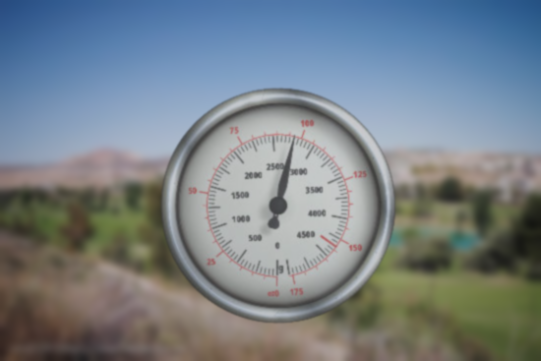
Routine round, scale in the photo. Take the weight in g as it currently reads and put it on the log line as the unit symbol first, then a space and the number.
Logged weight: g 2750
